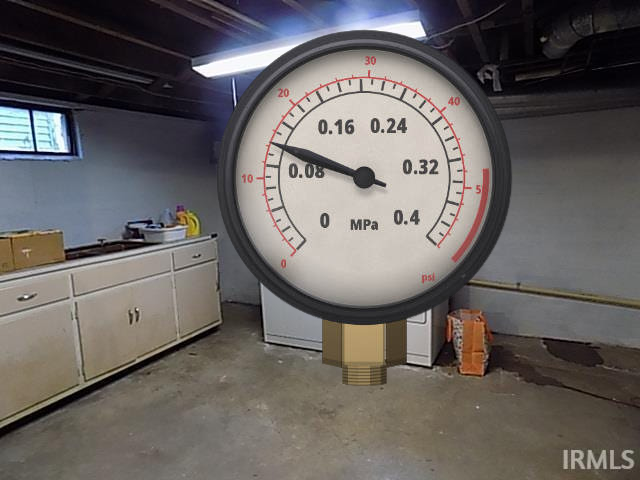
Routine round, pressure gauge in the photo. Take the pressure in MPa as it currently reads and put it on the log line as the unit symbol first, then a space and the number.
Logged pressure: MPa 0.1
